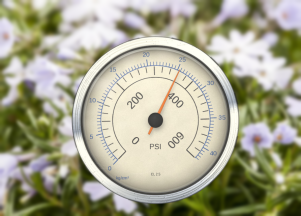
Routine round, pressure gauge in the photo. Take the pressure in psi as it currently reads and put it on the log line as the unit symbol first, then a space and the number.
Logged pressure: psi 360
